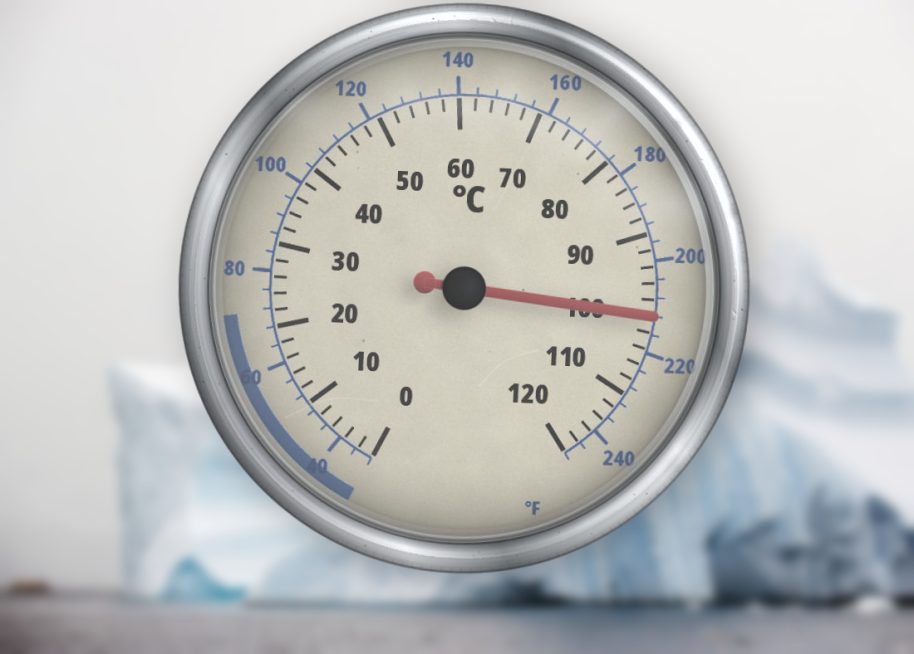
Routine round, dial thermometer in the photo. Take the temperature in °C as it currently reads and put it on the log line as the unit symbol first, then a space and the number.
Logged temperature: °C 100
